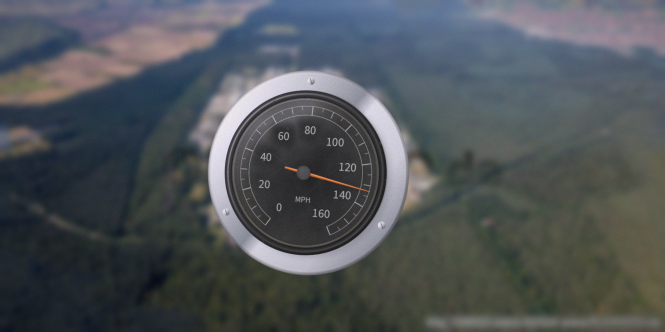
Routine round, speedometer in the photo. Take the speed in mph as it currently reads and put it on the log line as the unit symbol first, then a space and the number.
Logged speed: mph 132.5
